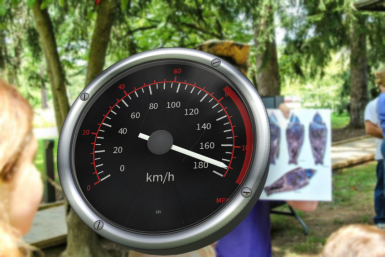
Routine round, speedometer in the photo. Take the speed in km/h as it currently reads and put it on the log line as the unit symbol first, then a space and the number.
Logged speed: km/h 175
